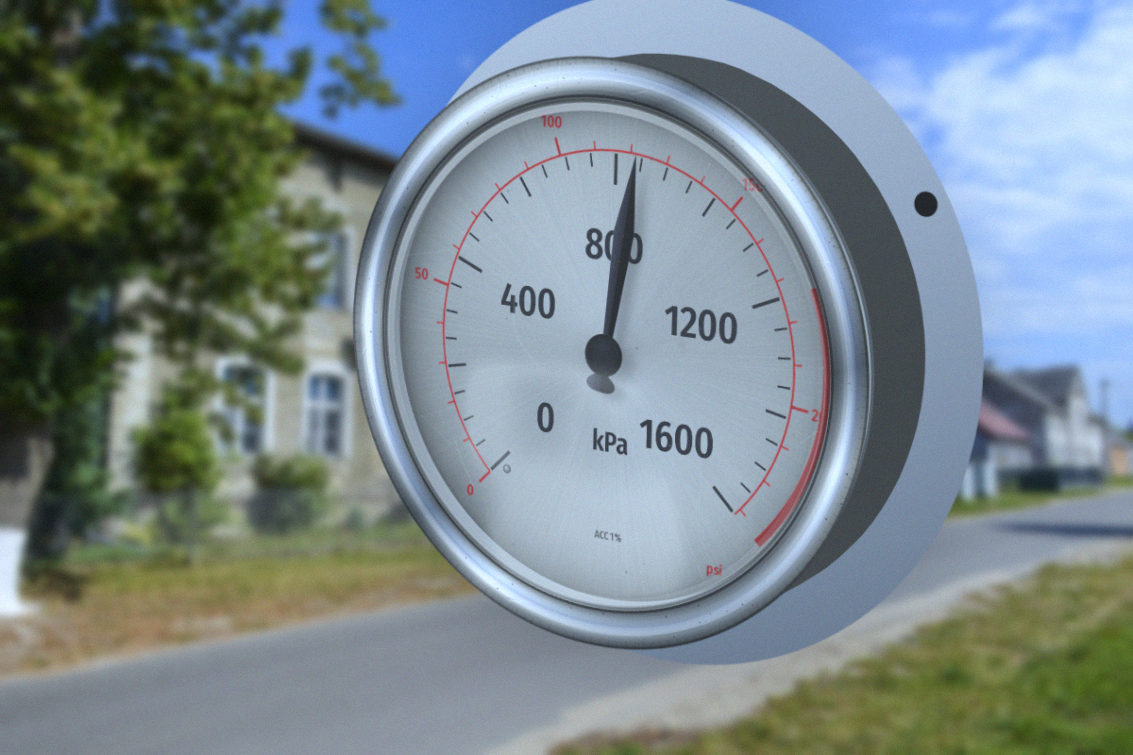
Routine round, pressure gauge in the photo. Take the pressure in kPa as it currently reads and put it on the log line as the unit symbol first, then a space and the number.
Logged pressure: kPa 850
